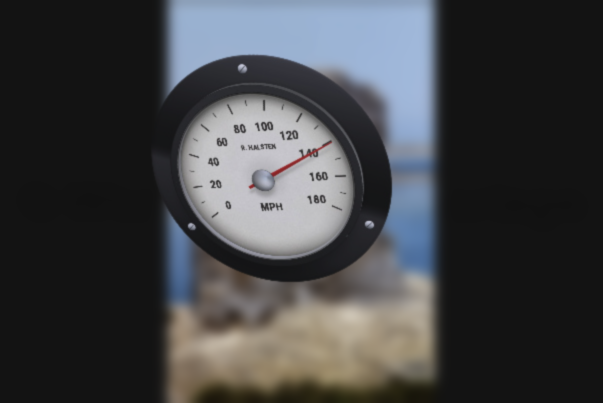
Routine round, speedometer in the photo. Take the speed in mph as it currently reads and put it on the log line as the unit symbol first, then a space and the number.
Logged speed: mph 140
